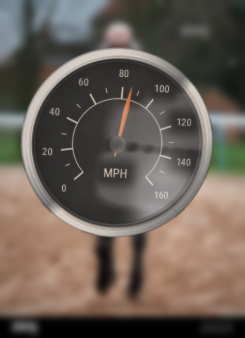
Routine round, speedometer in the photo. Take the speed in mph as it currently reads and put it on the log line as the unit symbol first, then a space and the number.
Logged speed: mph 85
